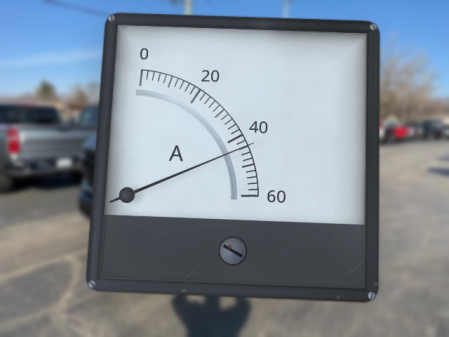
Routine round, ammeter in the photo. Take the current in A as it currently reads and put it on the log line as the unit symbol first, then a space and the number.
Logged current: A 44
